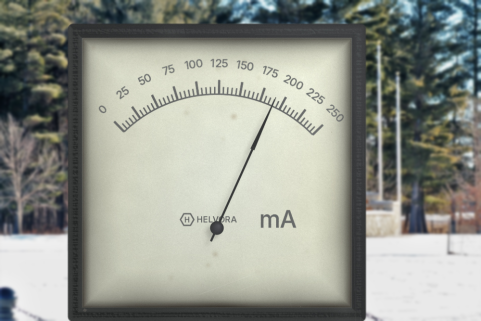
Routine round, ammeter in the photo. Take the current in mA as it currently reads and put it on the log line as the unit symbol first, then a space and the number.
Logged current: mA 190
